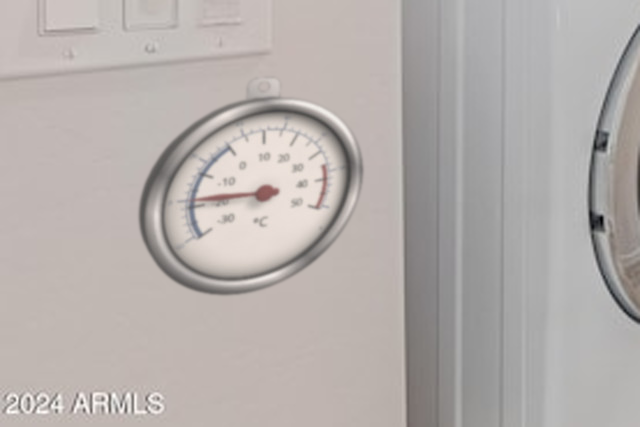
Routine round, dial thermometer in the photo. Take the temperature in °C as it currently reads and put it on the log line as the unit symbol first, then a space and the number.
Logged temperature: °C -17.5
